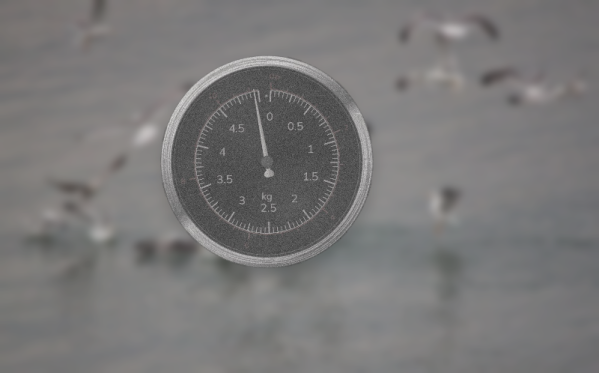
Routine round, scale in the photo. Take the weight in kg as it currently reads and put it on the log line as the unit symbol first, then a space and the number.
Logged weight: kg 4.95
